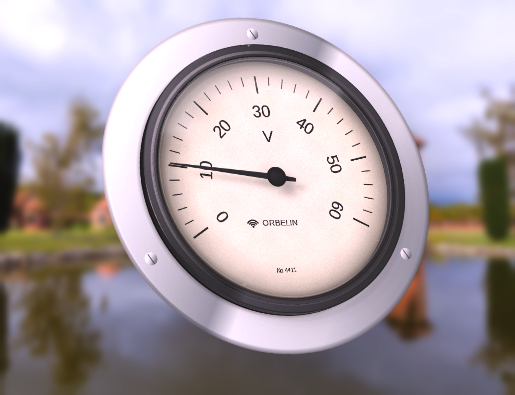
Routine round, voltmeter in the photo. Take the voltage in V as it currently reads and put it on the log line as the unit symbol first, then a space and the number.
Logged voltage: V 10
